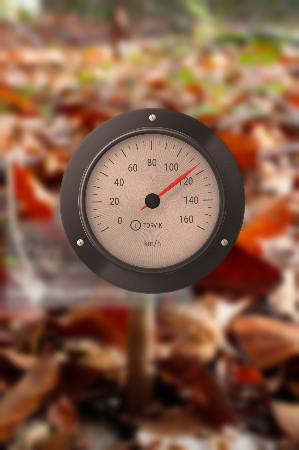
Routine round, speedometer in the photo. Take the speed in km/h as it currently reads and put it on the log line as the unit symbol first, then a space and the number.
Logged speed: km/h 115
